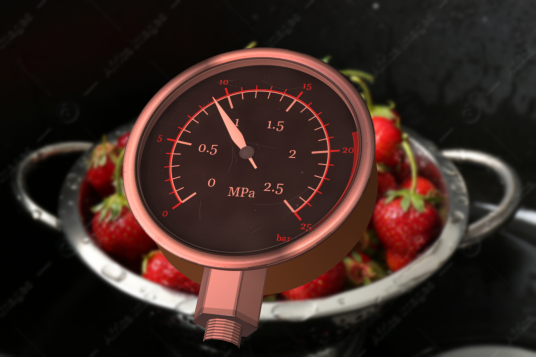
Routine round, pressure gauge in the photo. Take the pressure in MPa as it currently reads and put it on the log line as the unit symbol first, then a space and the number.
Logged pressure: MPa 0.9
